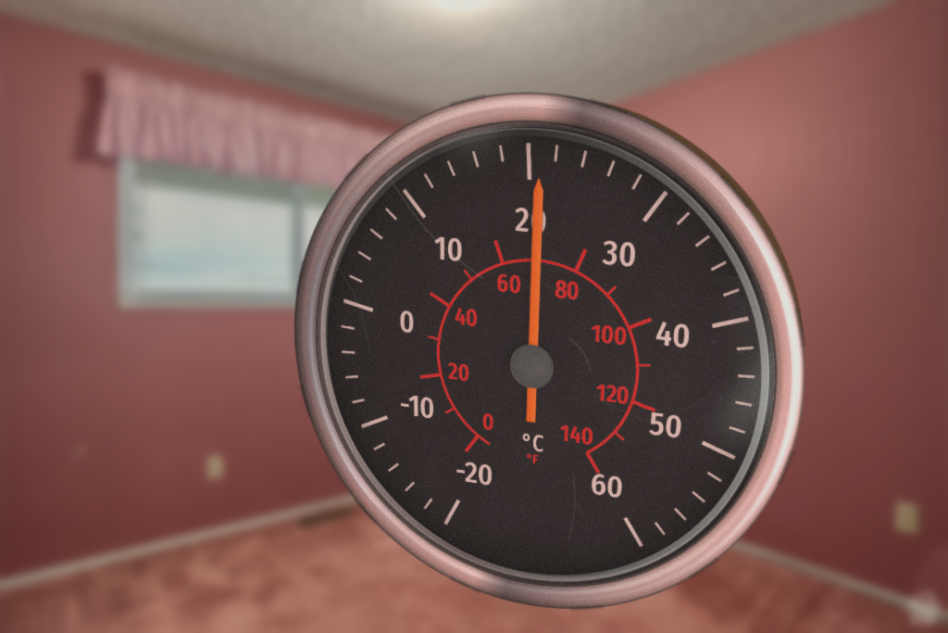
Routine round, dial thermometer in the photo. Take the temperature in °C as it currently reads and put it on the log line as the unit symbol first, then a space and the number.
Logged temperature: °C 21
